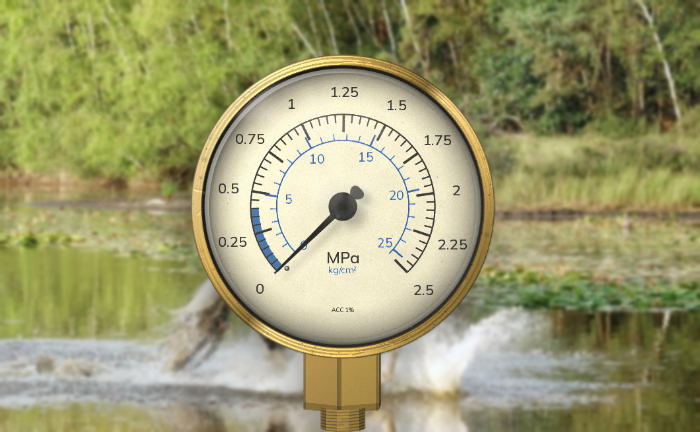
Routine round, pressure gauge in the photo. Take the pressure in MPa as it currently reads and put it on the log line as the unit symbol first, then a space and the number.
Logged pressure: MPa 0
